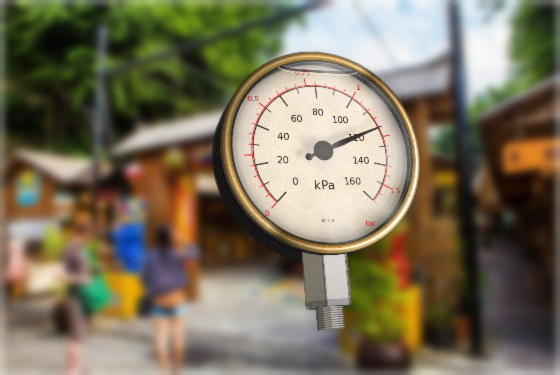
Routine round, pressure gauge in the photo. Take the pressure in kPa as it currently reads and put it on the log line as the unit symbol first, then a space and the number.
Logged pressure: kPa 120
